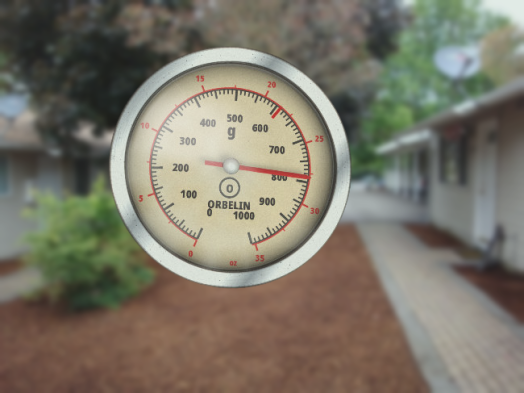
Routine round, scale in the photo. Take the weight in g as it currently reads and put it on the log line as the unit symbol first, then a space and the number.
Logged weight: g 790
